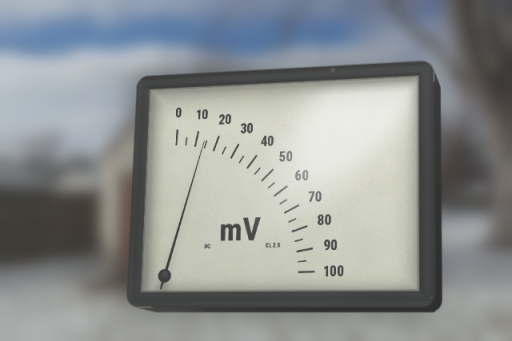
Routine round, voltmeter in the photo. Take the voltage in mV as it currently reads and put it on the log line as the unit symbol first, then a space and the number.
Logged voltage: mV 15
